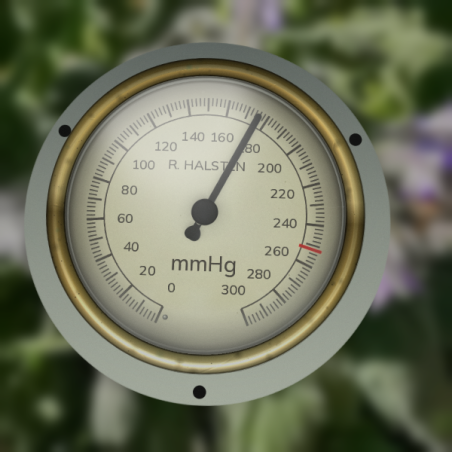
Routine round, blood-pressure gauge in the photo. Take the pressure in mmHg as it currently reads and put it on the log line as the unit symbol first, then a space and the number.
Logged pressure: mmHg 176
